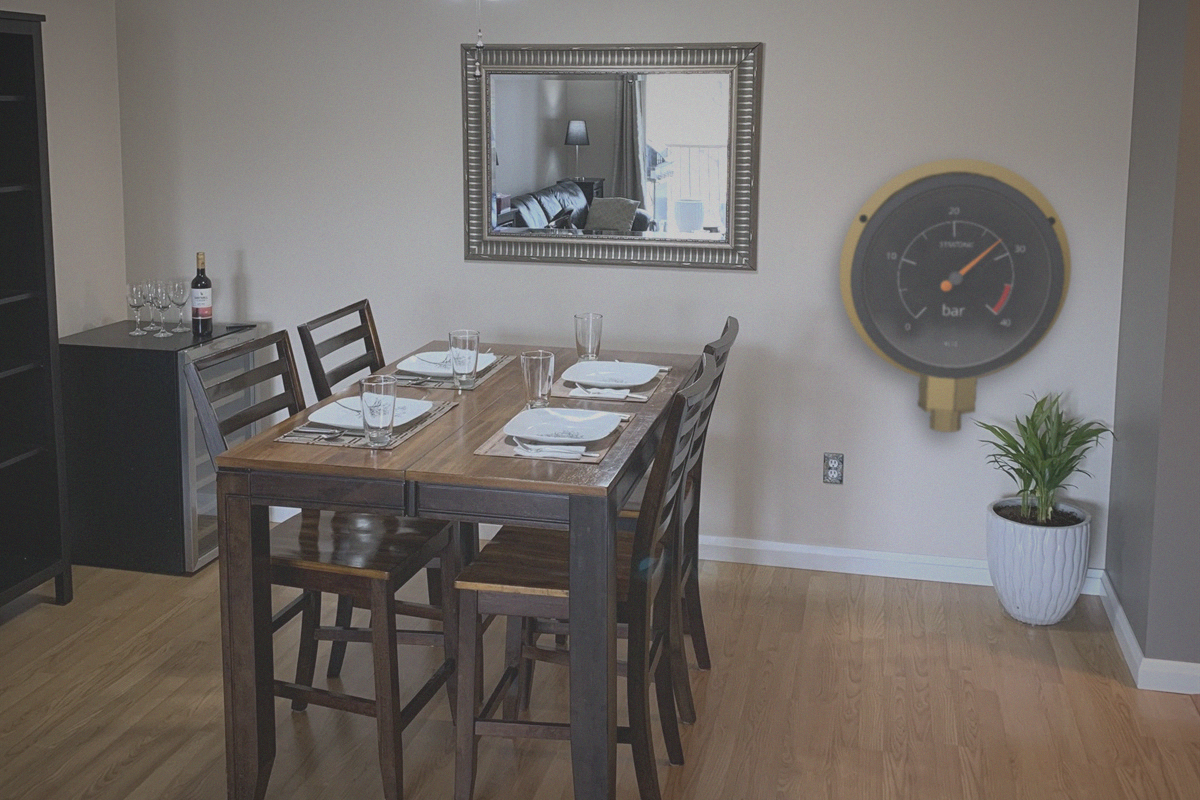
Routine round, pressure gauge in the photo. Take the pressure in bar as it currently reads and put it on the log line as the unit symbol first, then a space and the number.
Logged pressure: bar 27.5
